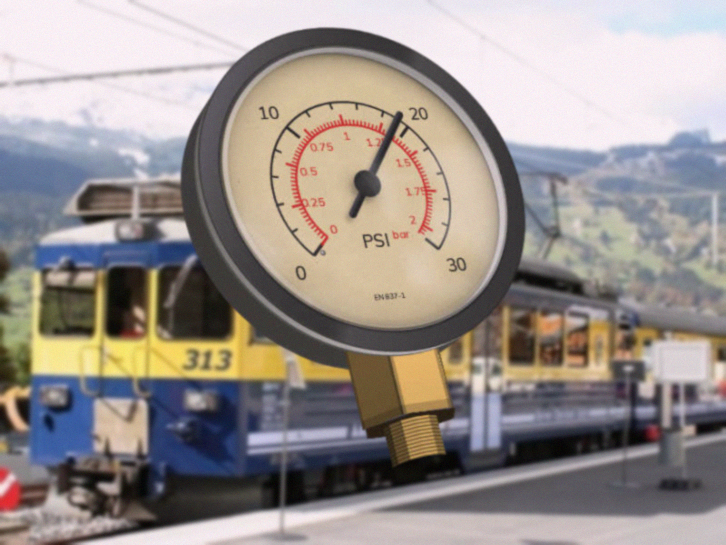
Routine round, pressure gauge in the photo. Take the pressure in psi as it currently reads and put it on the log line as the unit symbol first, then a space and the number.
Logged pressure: psi 19
